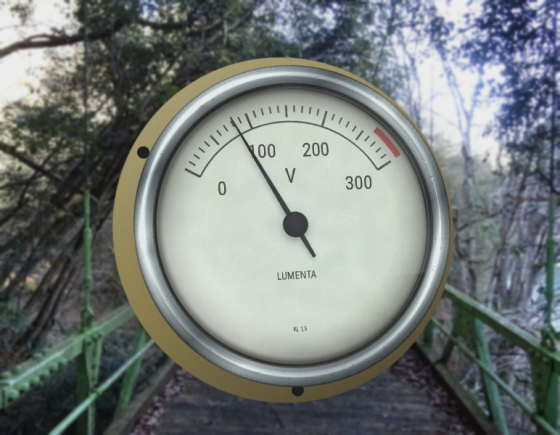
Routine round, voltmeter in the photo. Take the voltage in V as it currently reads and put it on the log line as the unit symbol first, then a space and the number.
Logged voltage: V 80
